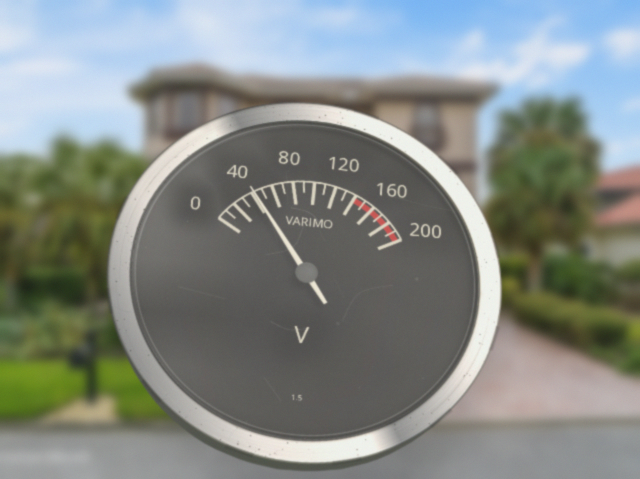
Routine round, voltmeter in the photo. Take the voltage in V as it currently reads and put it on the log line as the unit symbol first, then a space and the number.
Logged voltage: V 40
